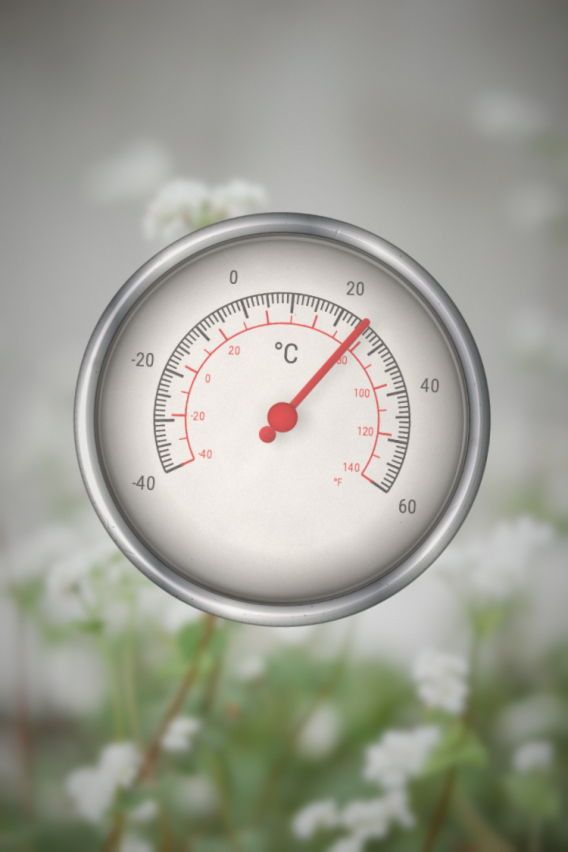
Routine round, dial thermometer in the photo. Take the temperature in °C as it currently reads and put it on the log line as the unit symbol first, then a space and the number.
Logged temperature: °C 25
